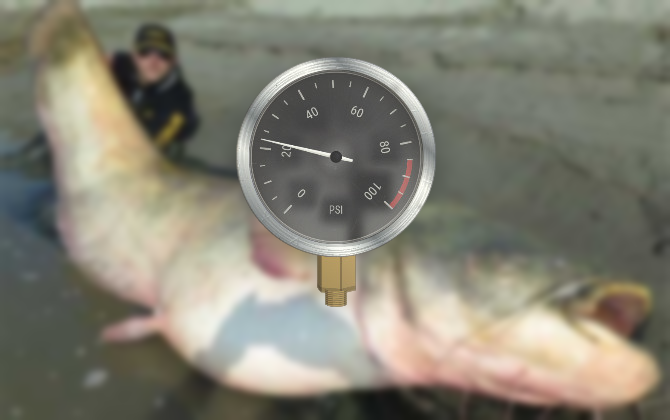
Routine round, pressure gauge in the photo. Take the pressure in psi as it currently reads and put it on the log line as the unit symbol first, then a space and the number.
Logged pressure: psi 22.5
